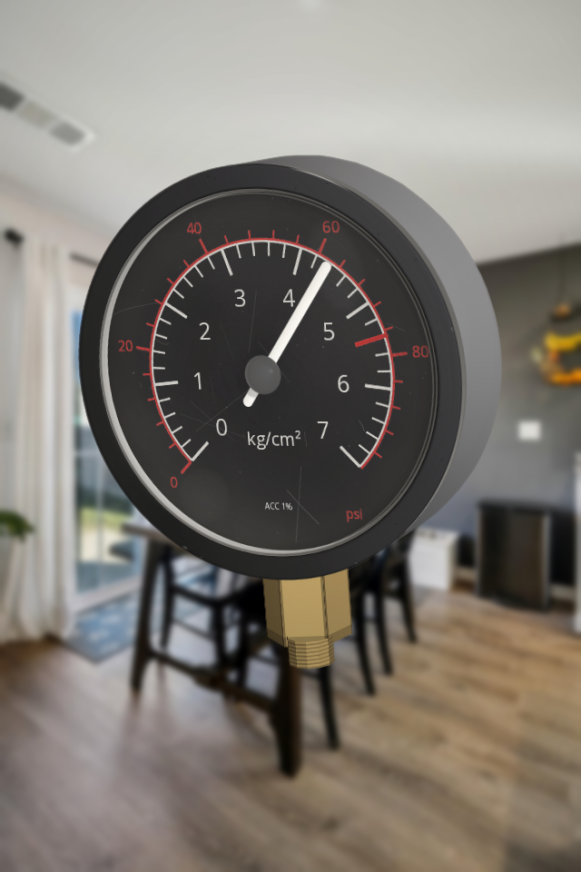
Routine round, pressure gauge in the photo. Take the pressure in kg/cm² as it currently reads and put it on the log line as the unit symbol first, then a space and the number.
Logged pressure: kg/cm² 4.4
